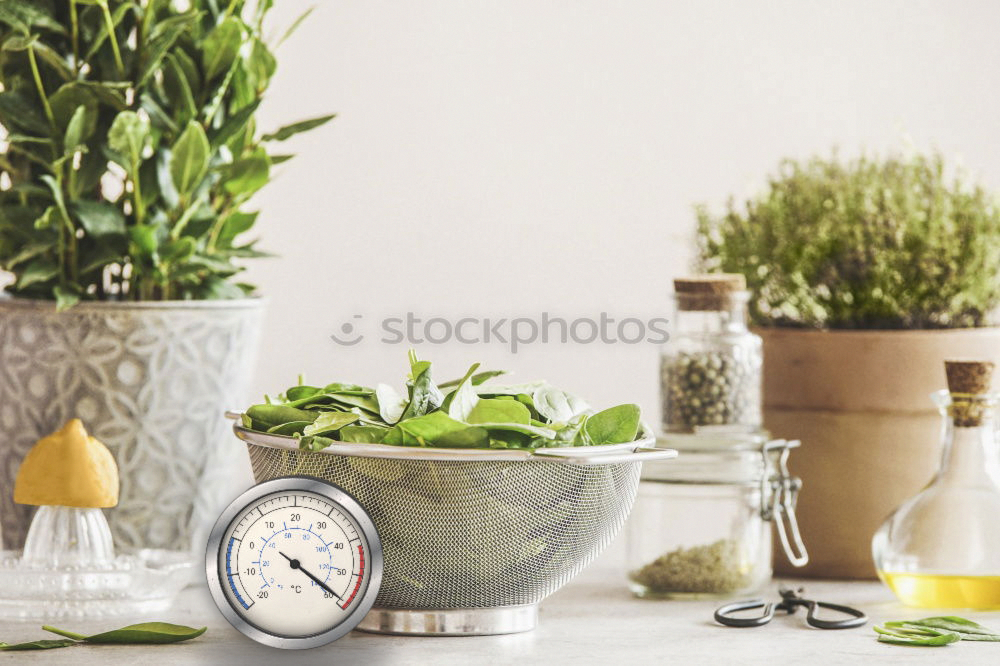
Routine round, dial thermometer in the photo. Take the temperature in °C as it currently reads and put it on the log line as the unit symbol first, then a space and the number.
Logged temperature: °C 58
